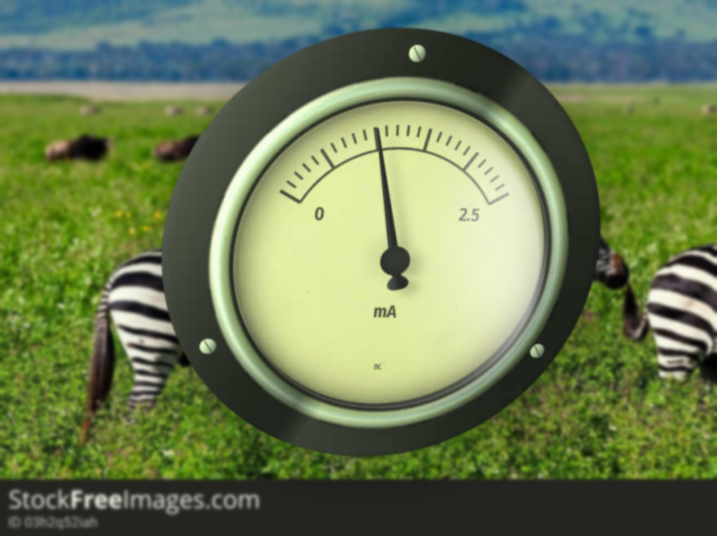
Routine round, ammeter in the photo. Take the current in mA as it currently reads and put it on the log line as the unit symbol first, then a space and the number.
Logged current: mA 1
